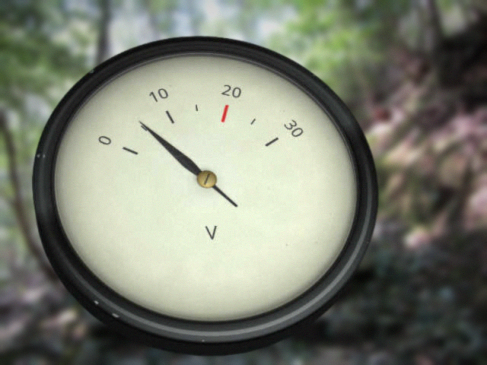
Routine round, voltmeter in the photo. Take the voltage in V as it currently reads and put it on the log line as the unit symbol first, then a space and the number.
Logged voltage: V 5
